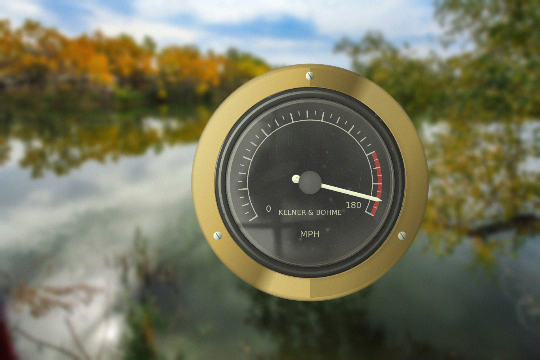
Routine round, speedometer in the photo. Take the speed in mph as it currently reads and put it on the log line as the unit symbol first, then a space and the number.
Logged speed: mph 170
